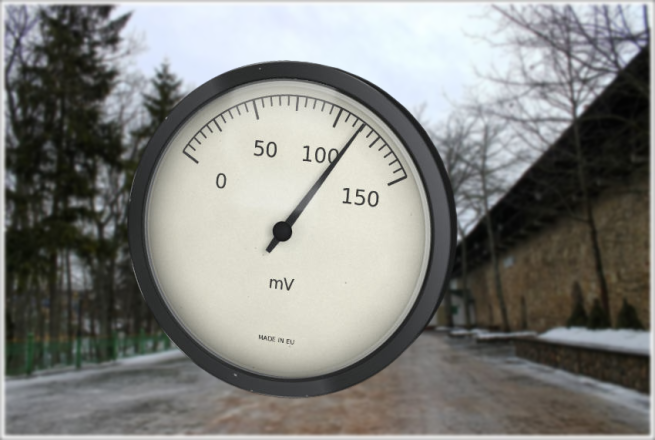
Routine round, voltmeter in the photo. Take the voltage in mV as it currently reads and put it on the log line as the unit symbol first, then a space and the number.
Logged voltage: mV 115
